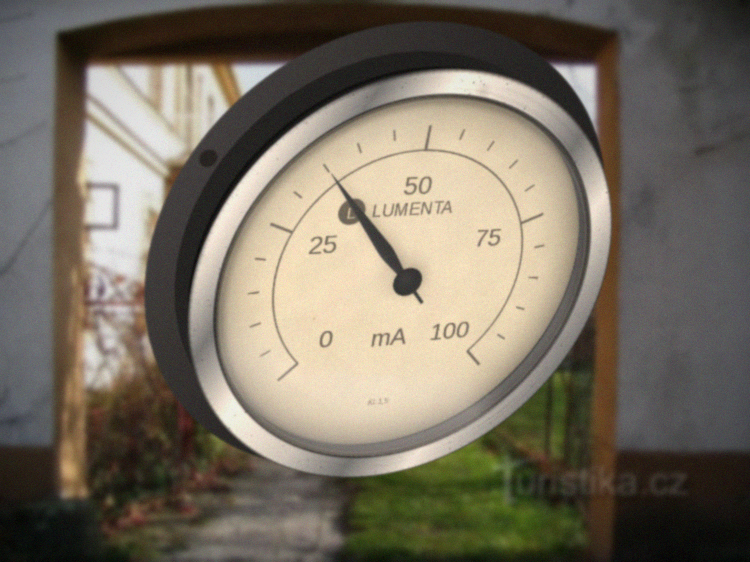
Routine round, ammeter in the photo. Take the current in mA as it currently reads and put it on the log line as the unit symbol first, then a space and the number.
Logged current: mA 35
